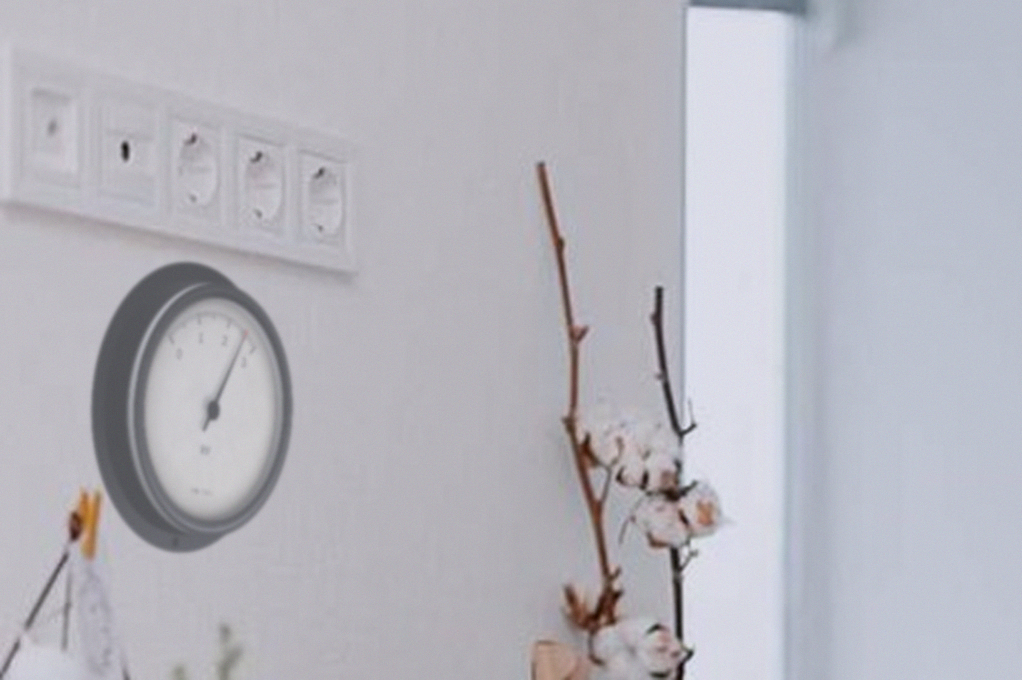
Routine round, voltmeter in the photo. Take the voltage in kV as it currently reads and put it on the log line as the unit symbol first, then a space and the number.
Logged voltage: kV 2.5
